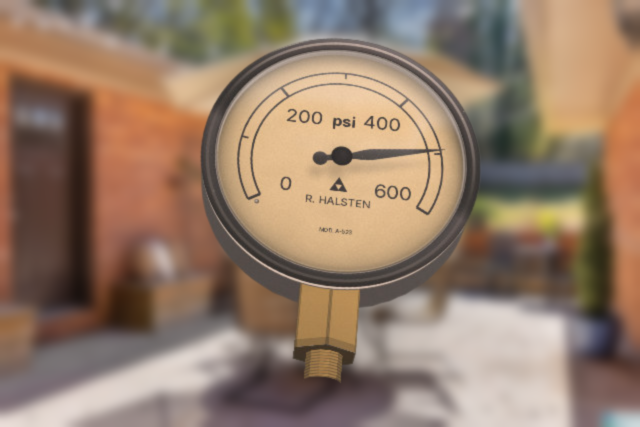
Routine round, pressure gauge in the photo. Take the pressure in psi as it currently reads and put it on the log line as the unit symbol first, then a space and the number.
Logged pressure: psi 500
